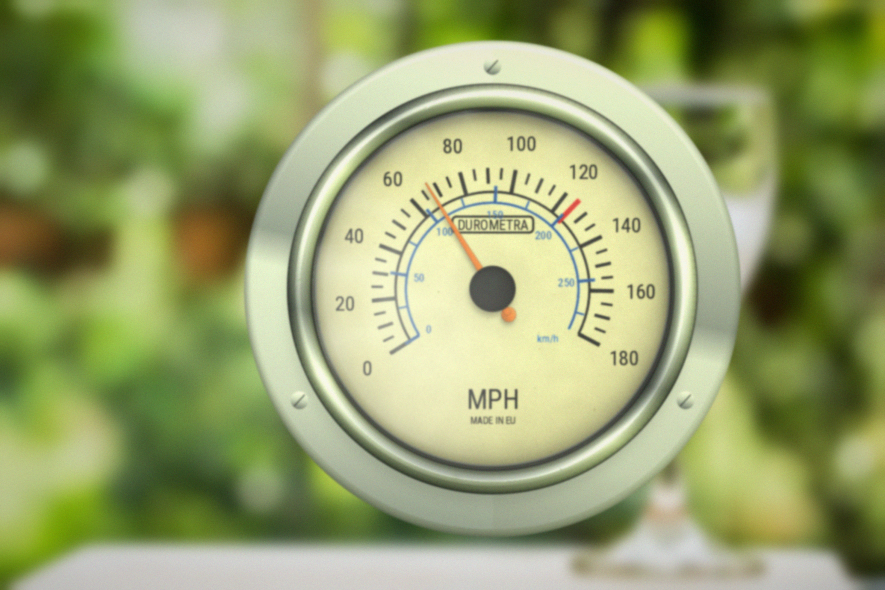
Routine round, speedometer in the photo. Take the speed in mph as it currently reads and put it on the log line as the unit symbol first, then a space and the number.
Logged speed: mph 67.5
